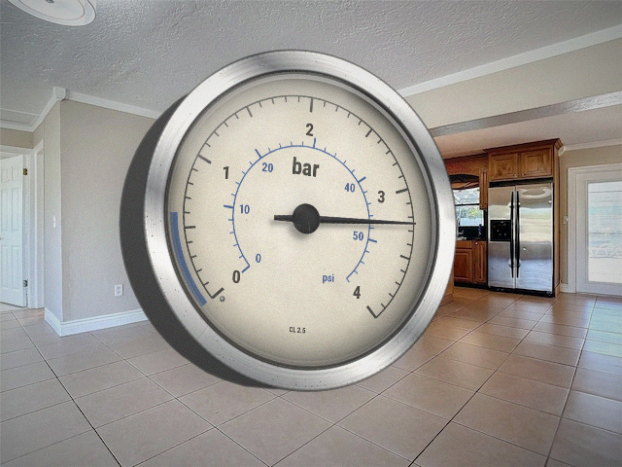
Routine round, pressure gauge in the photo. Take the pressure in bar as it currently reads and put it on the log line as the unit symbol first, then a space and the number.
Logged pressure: bar 3.25
